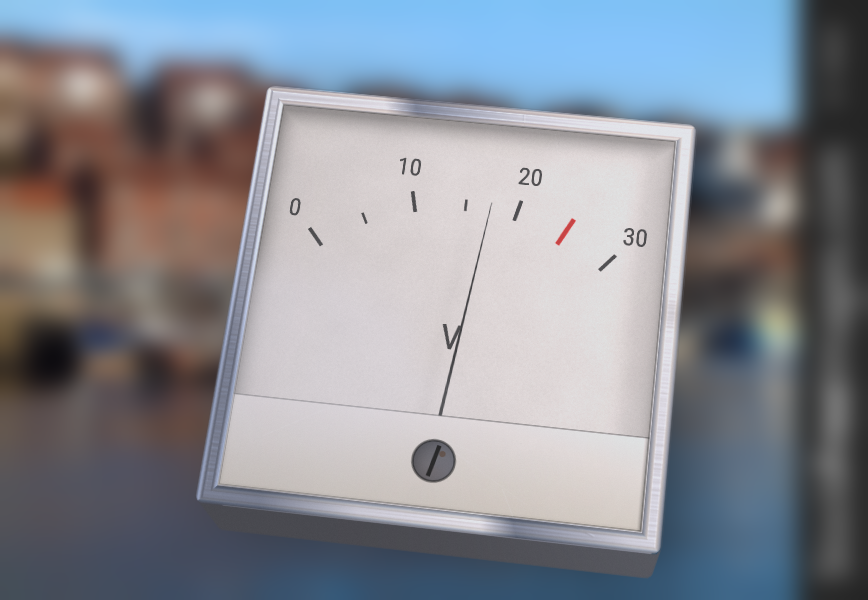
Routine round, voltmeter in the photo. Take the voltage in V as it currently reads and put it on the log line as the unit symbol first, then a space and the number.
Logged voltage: V 17.5
